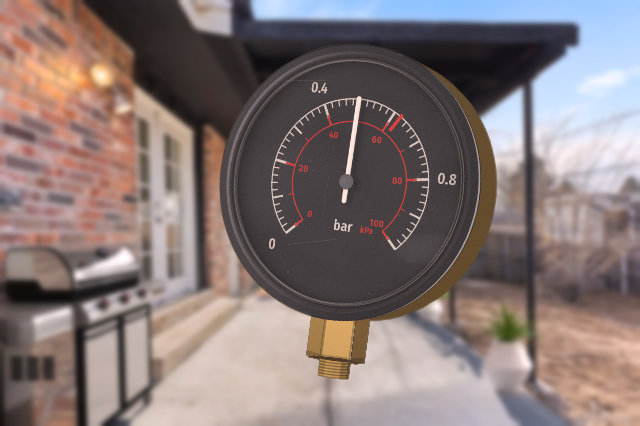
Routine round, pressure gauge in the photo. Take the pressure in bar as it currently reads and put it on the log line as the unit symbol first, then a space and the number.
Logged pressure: bar 0.5
